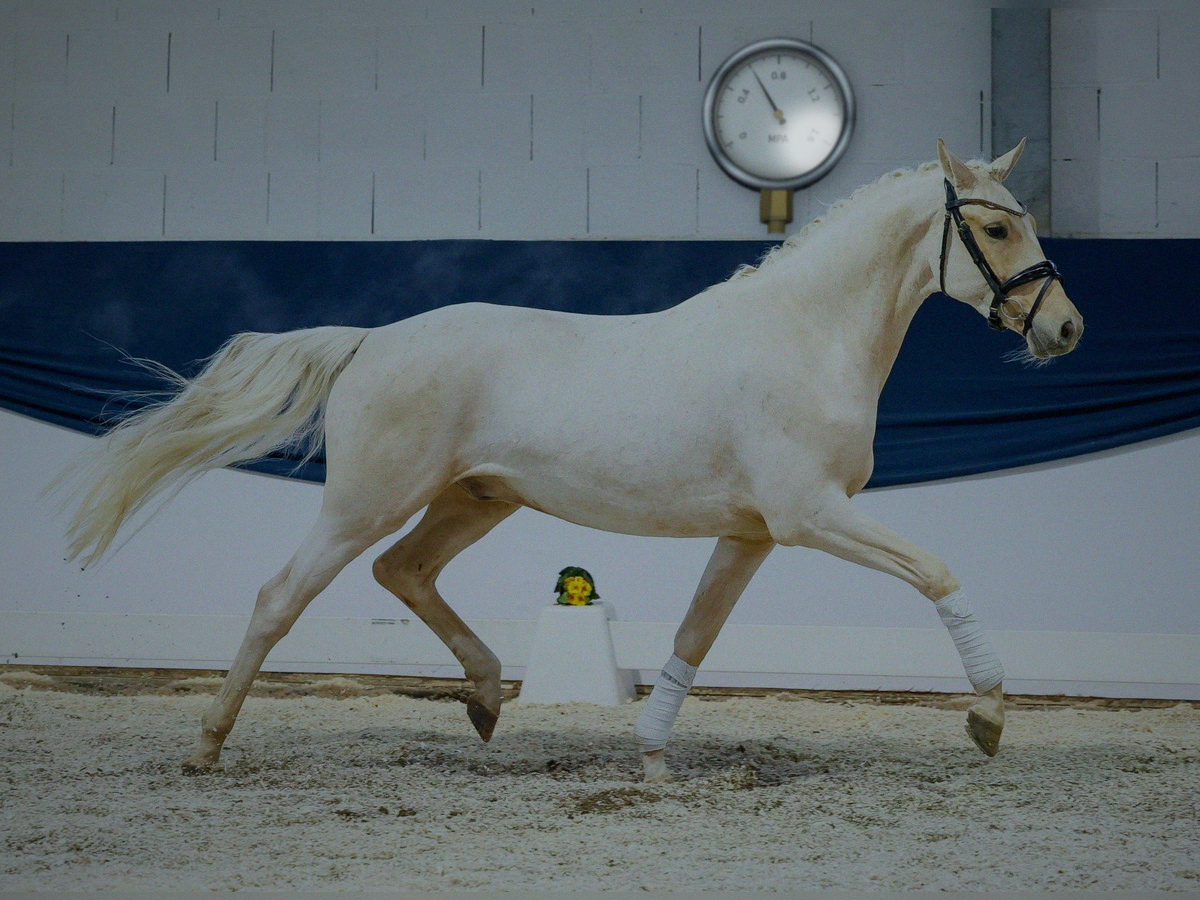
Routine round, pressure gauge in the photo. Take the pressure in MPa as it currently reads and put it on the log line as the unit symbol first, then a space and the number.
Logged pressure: MPa 0.6
